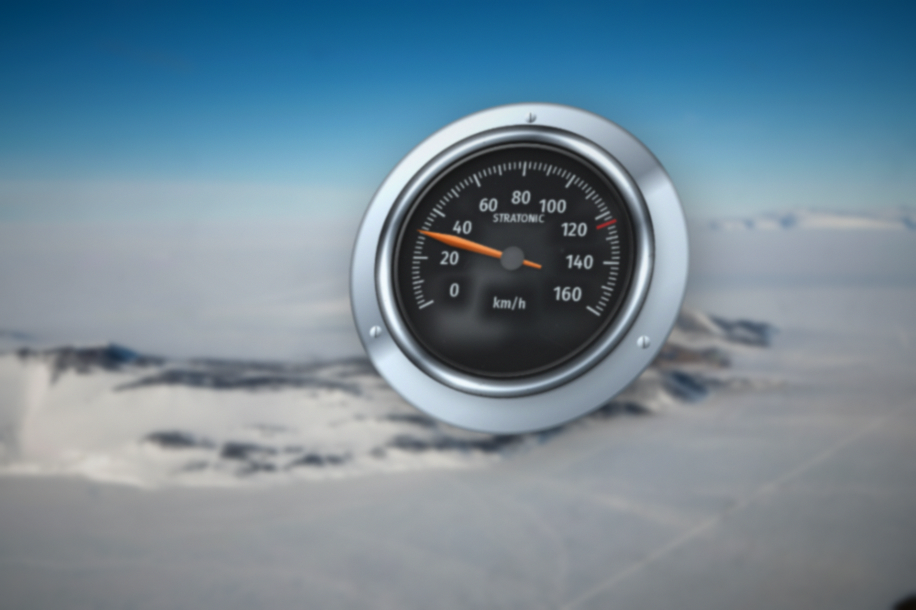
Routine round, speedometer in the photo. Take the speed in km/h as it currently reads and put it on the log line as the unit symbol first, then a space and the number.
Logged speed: km/h 30
